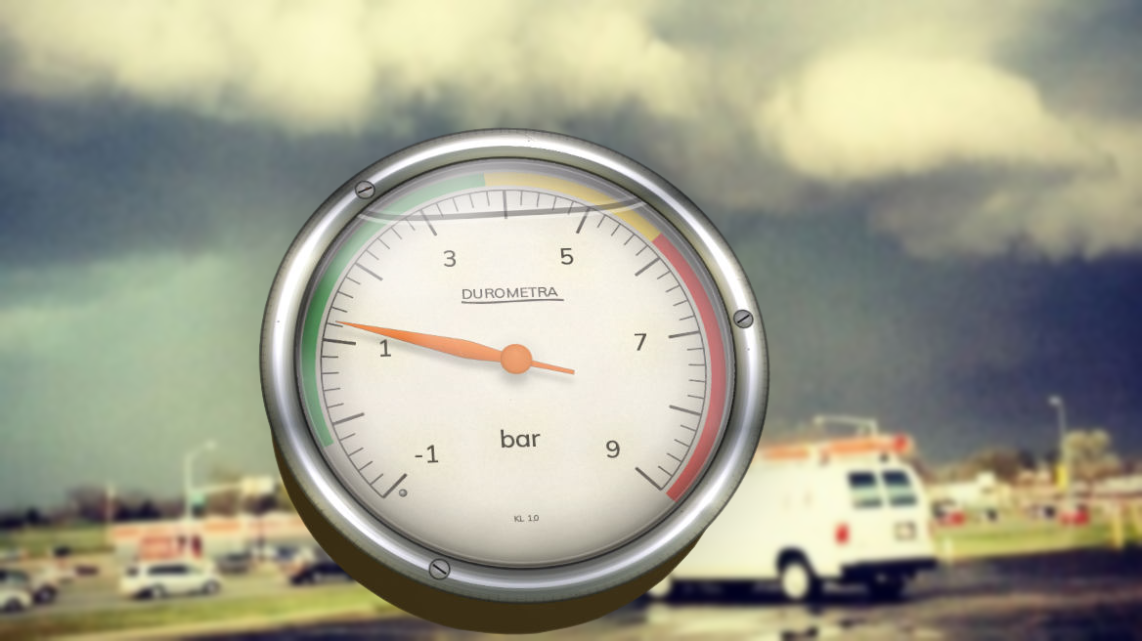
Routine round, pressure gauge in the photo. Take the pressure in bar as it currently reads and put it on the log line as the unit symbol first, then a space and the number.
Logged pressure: bar 1.2
